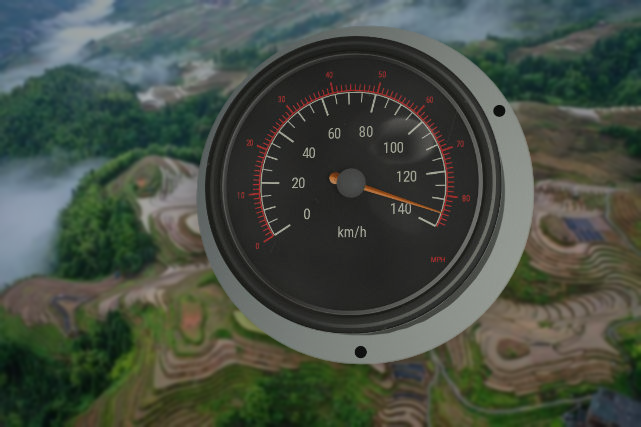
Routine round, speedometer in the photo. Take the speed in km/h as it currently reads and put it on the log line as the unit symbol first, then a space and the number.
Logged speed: km/h 135
